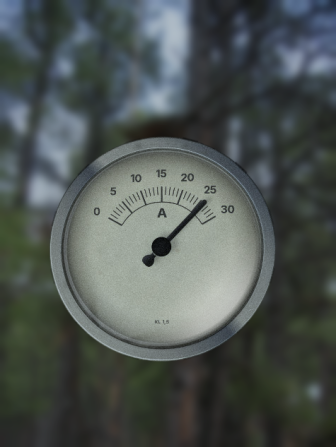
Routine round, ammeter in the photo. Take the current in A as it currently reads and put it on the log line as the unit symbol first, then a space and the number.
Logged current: A 26
